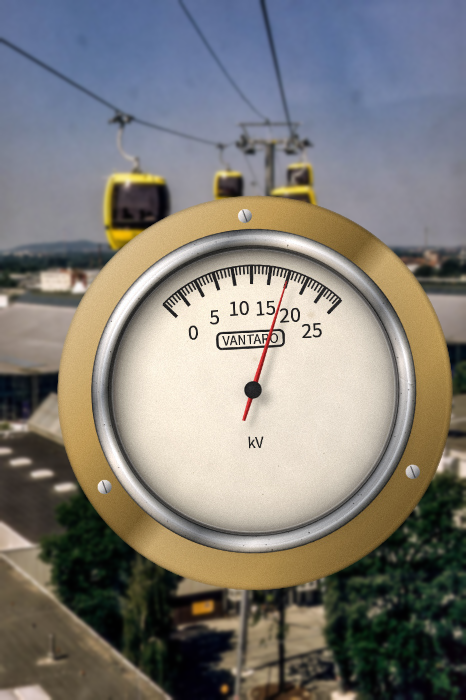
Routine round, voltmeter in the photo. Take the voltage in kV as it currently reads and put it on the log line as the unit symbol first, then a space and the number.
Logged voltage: kV 17.5
